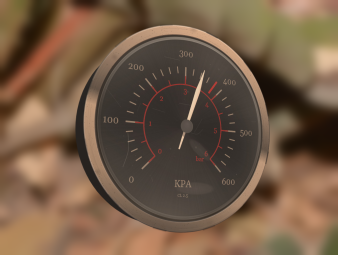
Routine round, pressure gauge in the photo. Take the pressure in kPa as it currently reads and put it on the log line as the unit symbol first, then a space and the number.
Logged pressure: kPa 340
